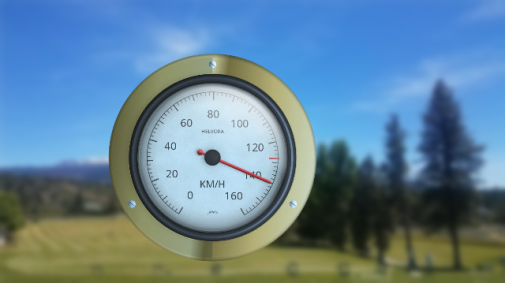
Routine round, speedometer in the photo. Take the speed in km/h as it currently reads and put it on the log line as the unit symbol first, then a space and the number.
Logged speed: km/h 140
